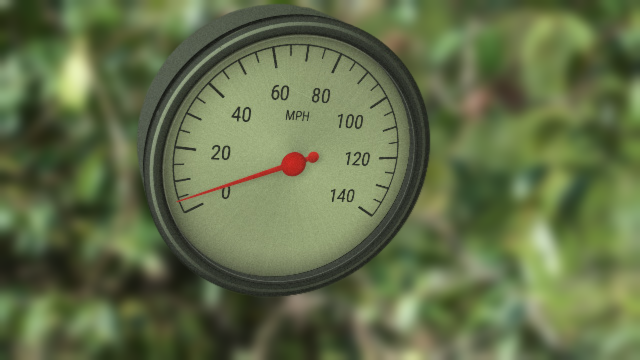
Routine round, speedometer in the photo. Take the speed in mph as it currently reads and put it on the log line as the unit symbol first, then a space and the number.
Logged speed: mph 5
